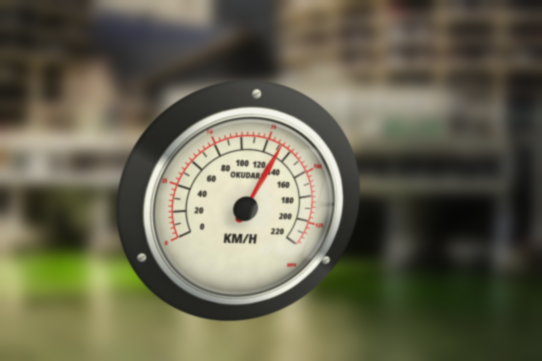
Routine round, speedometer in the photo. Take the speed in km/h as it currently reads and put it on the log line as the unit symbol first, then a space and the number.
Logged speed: km/h 130
